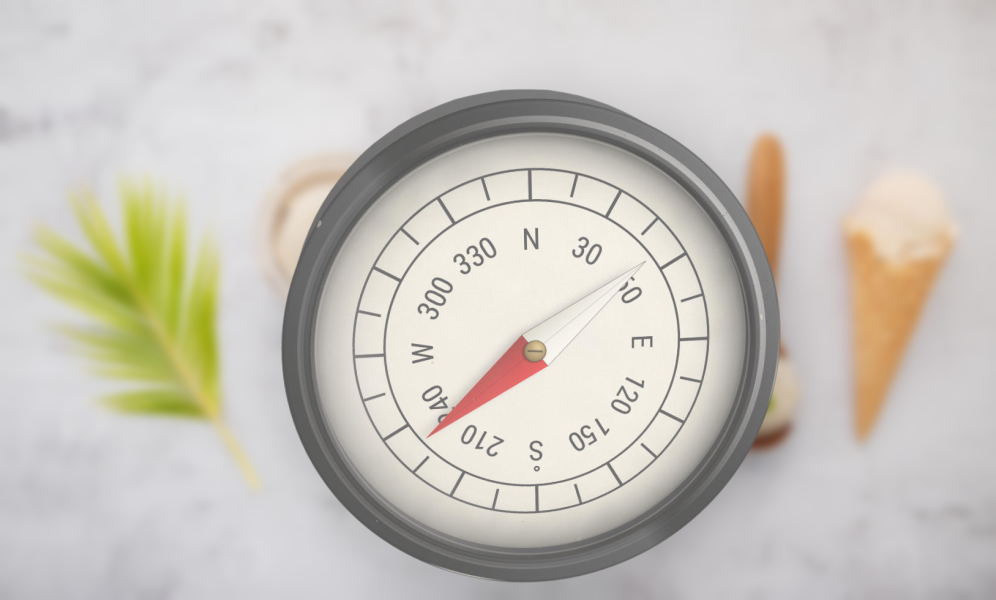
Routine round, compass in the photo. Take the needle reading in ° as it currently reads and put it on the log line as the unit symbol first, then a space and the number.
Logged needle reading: ° 232.5
